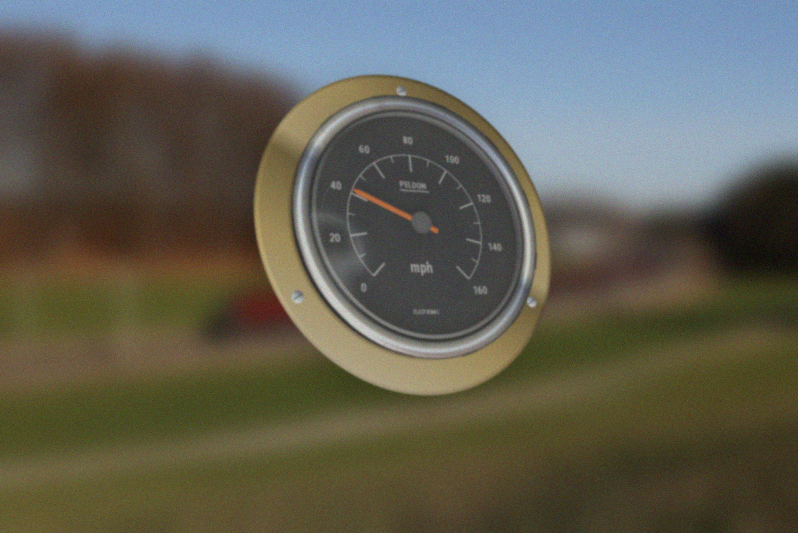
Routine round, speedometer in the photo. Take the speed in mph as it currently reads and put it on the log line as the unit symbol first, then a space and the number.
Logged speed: mph 40
